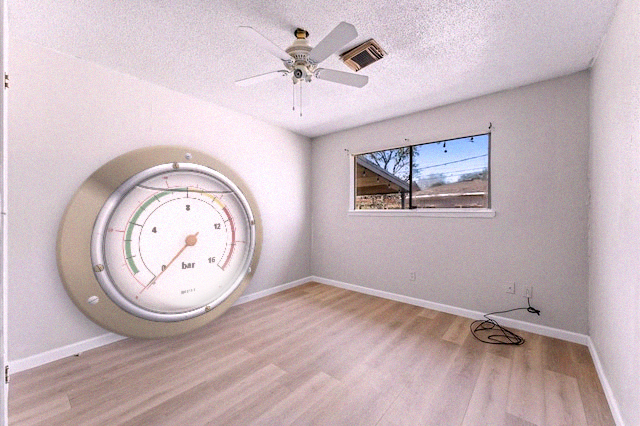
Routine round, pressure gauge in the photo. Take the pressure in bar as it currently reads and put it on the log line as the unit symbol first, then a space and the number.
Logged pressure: bar 0
